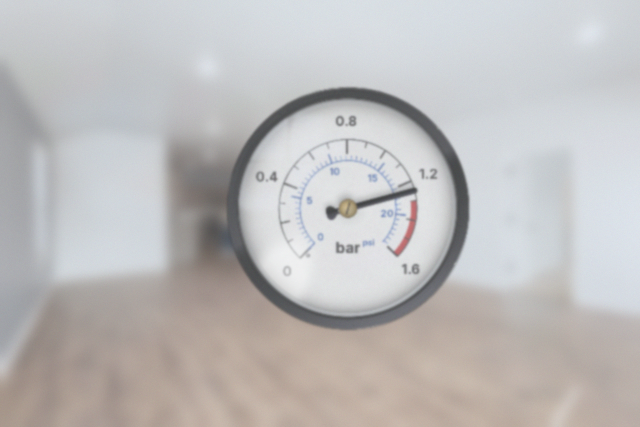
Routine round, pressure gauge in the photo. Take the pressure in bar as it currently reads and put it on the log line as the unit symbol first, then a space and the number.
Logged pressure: bar 1.25
